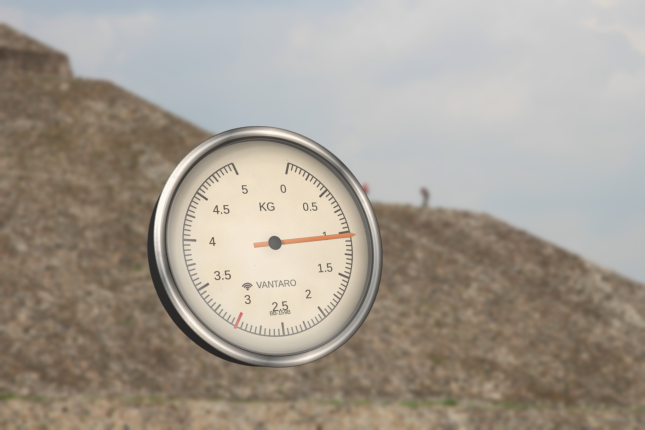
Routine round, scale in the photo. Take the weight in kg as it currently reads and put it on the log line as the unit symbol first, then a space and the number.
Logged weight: kg 1.05
